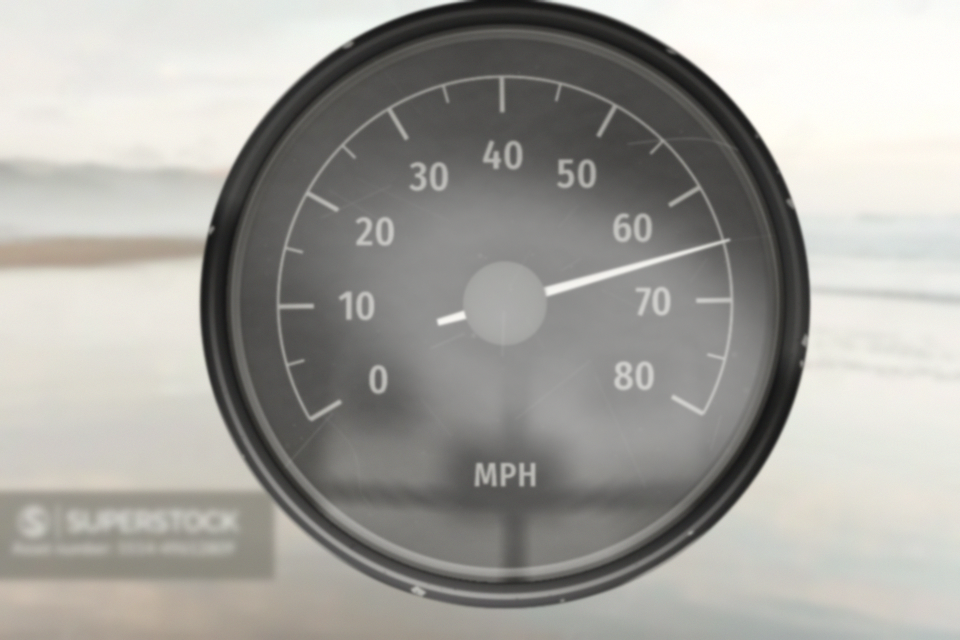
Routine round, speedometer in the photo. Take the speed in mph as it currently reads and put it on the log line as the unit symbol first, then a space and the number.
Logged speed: mph 65
